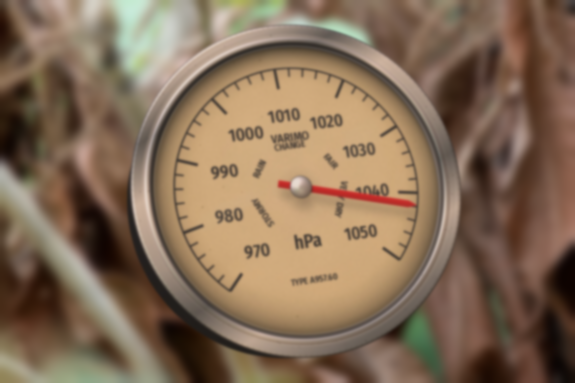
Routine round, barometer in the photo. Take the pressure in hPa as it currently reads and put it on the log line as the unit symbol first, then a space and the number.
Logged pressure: hPa 1042
